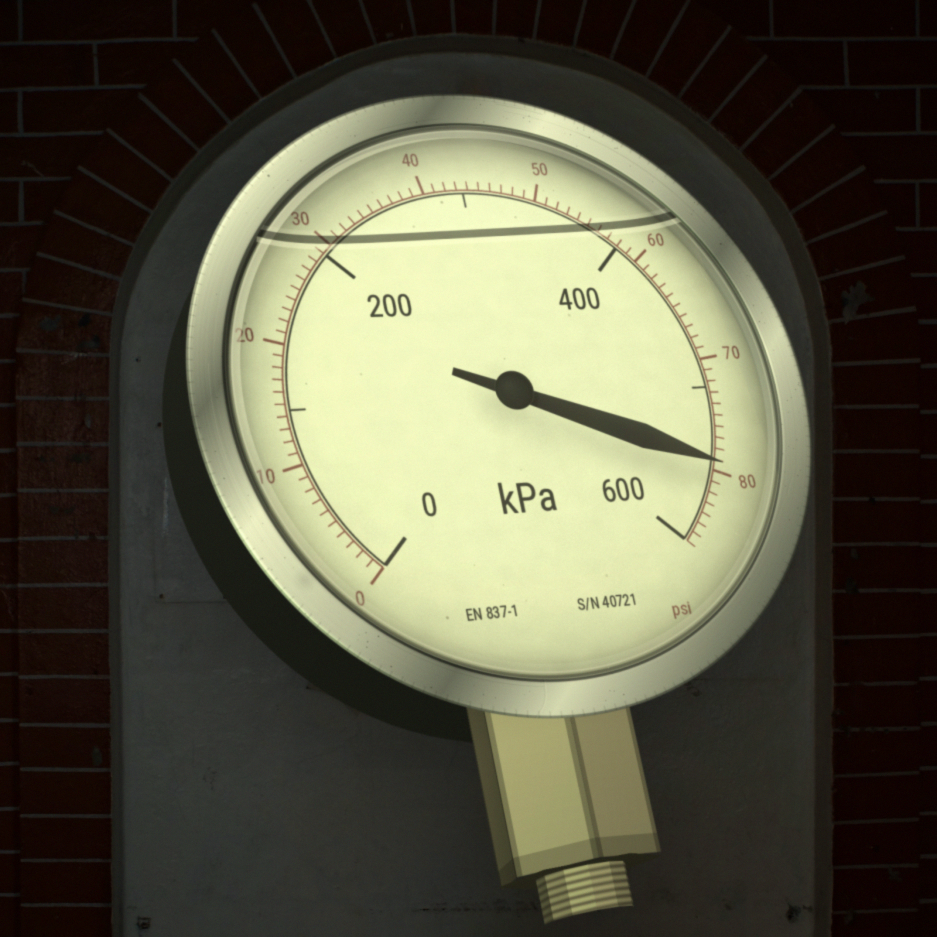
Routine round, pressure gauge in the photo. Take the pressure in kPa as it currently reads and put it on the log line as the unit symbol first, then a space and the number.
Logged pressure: kPa 550
